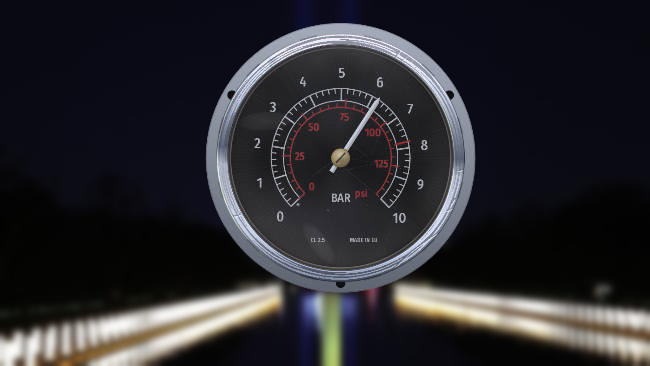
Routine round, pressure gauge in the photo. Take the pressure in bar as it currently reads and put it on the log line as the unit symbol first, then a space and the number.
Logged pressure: bar 6.2
